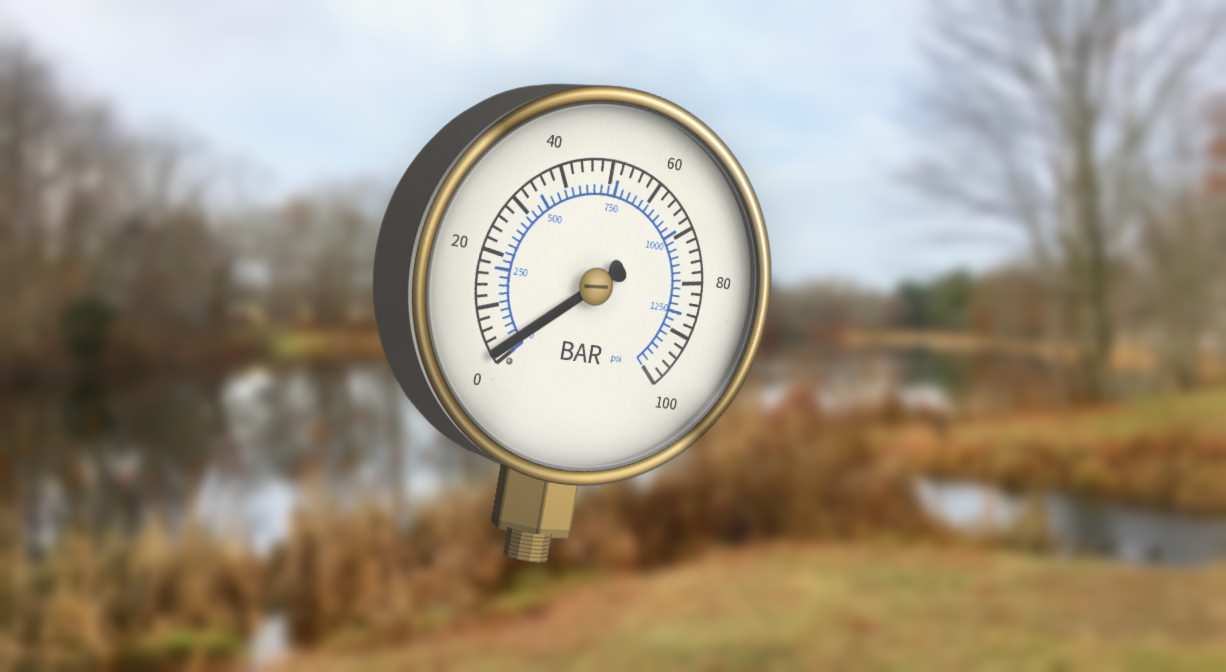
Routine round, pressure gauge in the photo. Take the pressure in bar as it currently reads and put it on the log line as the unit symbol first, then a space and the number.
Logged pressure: bar 2
